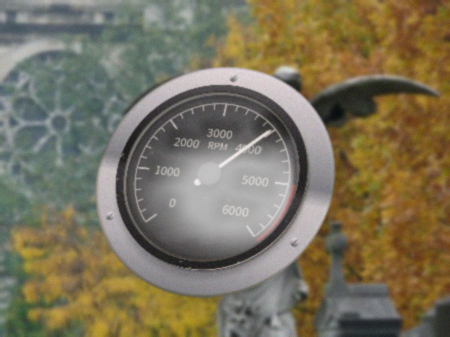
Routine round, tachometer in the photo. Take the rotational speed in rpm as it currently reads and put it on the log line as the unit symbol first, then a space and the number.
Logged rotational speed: rpm 4000
